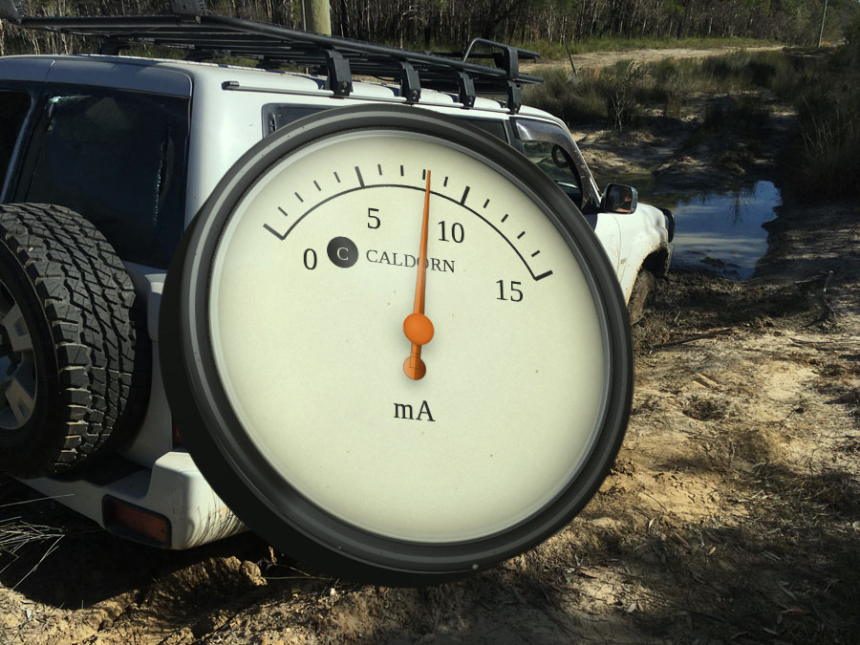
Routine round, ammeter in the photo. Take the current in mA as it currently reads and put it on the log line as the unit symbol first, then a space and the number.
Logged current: mA 8
